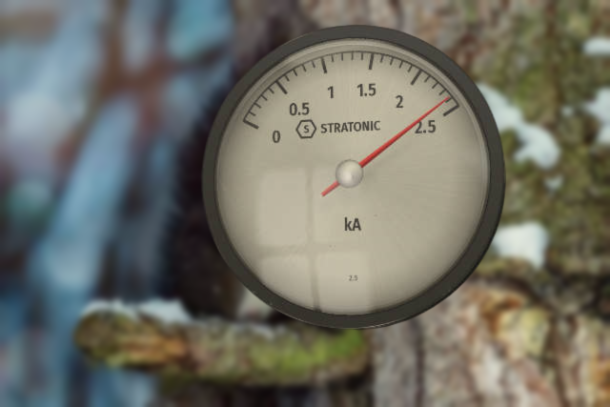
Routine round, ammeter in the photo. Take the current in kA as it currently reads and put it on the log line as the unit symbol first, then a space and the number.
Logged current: kA 2.4
